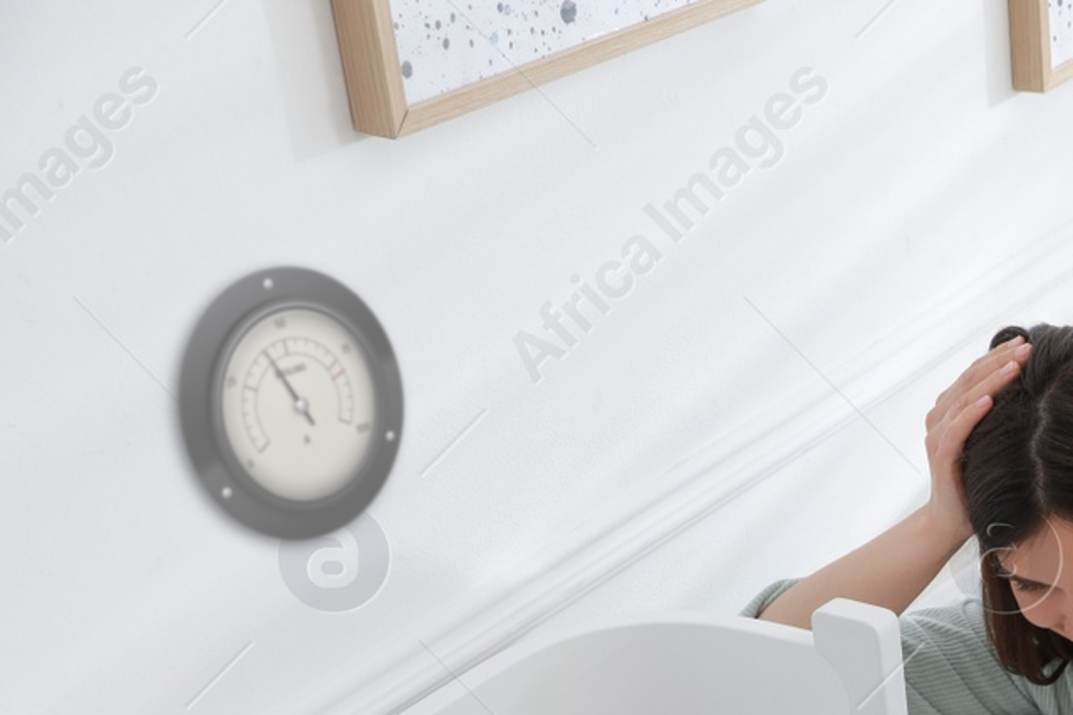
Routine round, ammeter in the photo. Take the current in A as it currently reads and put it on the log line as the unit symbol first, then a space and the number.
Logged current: A 40
